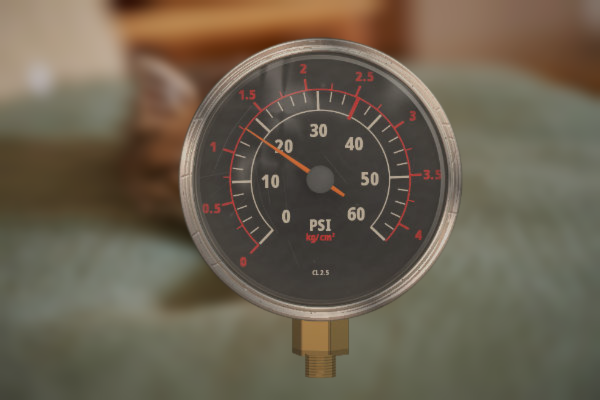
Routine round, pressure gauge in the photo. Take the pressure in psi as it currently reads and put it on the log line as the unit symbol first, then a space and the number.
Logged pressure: psi 18
